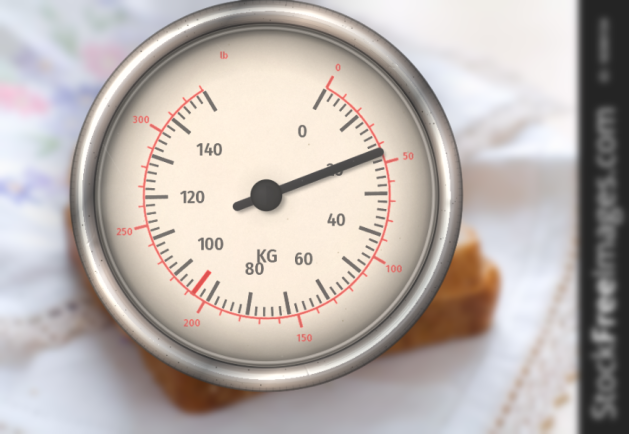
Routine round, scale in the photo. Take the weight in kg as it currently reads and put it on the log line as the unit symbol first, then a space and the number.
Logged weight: kg 20
